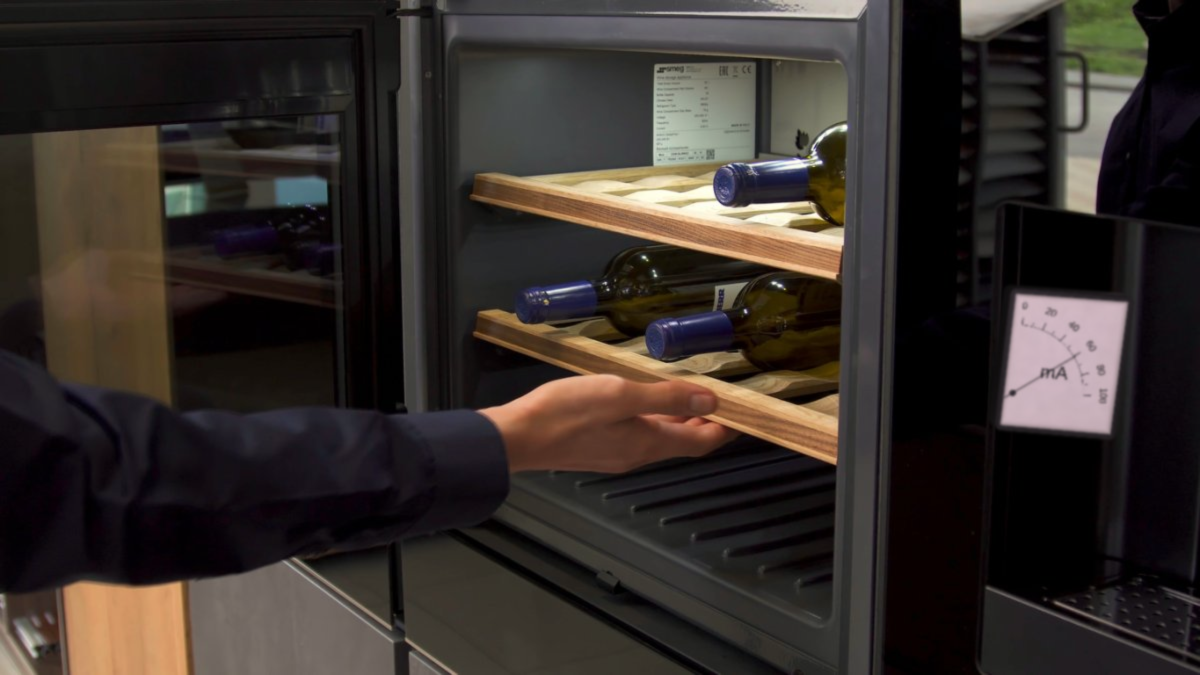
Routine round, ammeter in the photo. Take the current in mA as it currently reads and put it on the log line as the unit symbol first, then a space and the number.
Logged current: mA 60
